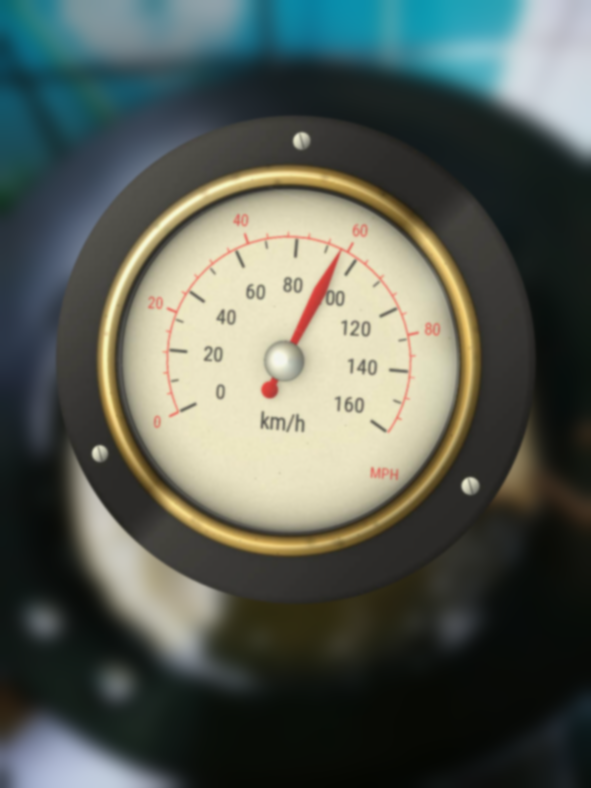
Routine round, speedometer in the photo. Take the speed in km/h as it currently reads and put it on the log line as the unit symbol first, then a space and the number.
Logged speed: km/h 95
